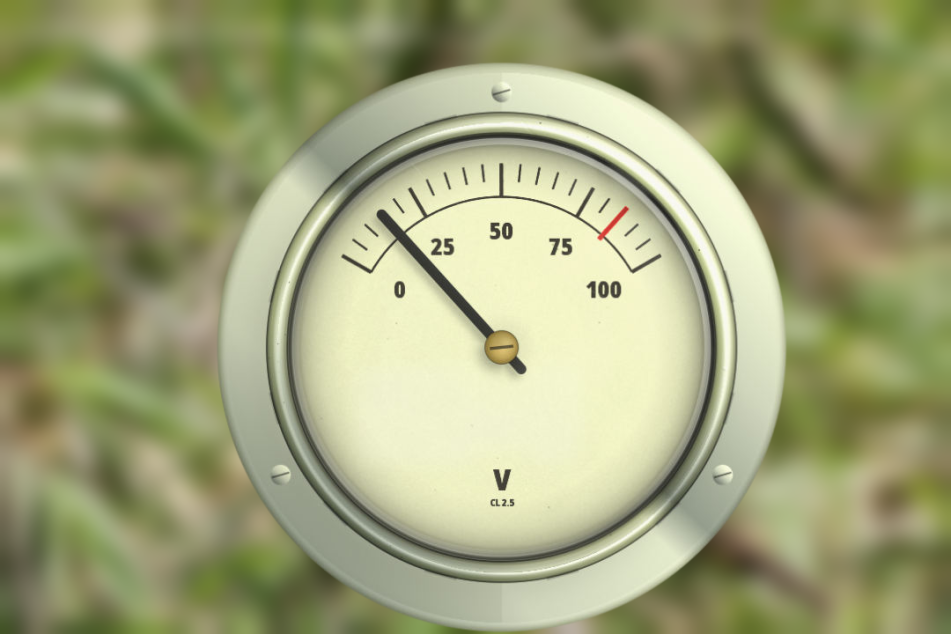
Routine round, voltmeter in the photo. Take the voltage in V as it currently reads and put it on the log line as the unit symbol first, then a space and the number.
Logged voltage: V 15
